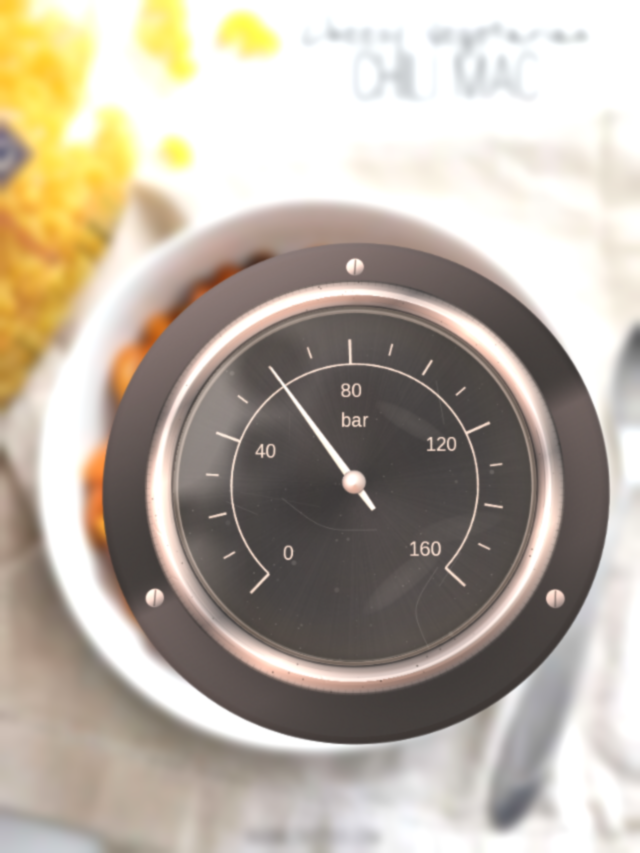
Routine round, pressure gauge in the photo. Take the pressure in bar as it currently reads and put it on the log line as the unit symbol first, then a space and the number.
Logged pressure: bar 60
